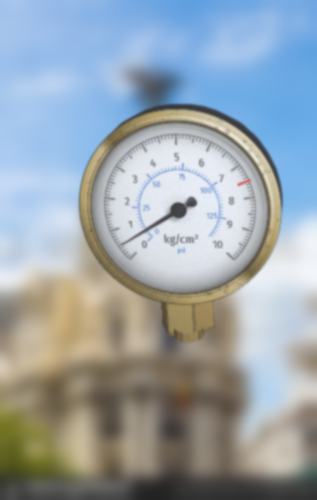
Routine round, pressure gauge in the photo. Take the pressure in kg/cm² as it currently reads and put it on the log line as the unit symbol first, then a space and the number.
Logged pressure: kg/cm² 0.5
